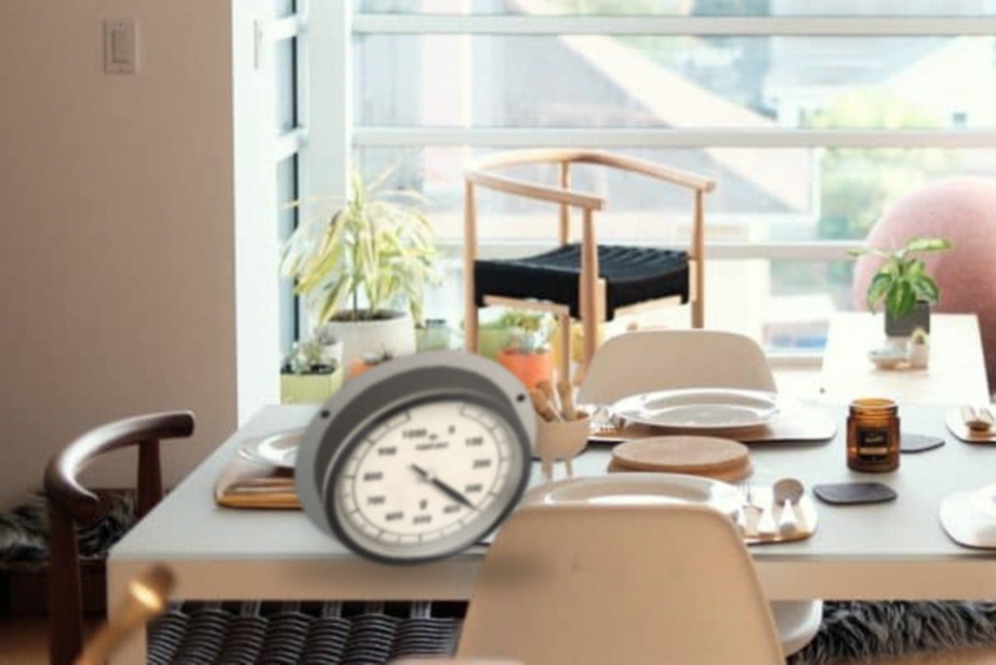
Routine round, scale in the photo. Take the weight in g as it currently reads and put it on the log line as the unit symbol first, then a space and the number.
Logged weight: g 350
